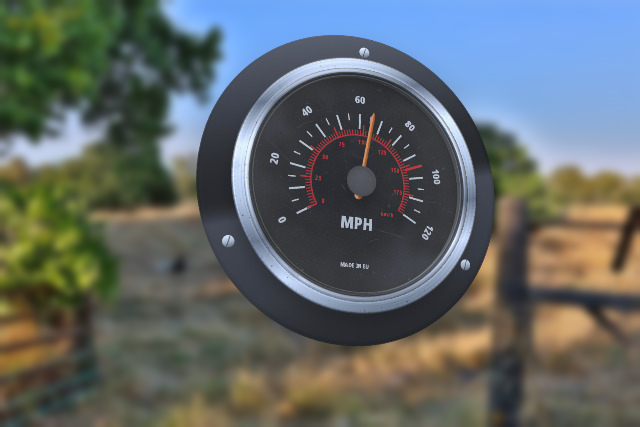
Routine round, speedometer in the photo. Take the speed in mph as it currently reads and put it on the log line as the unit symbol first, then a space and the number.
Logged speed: mph 65
